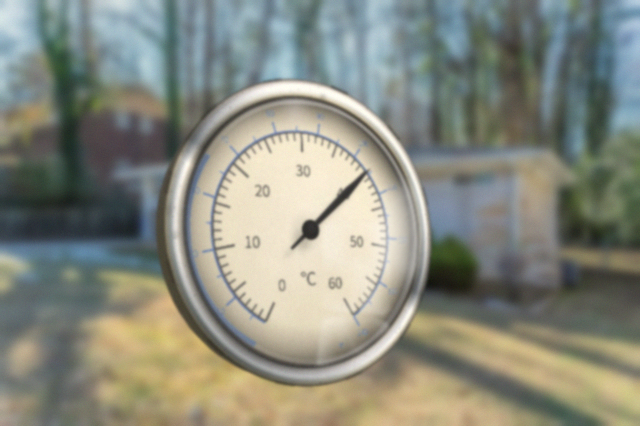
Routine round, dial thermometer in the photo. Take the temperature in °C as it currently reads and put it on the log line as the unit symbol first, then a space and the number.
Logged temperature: °C 40
